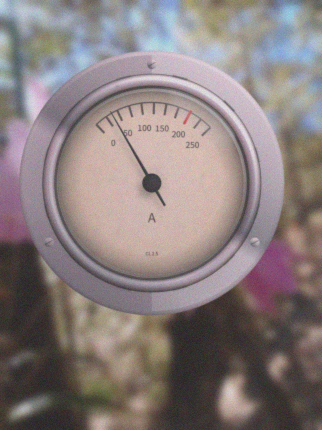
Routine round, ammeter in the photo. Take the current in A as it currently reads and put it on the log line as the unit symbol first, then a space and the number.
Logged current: A 37.5
